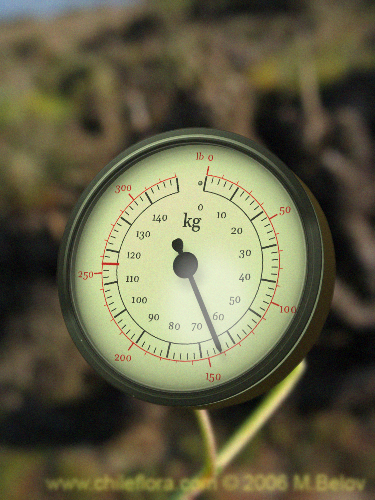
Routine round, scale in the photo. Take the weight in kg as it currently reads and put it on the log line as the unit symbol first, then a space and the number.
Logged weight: kg 64
